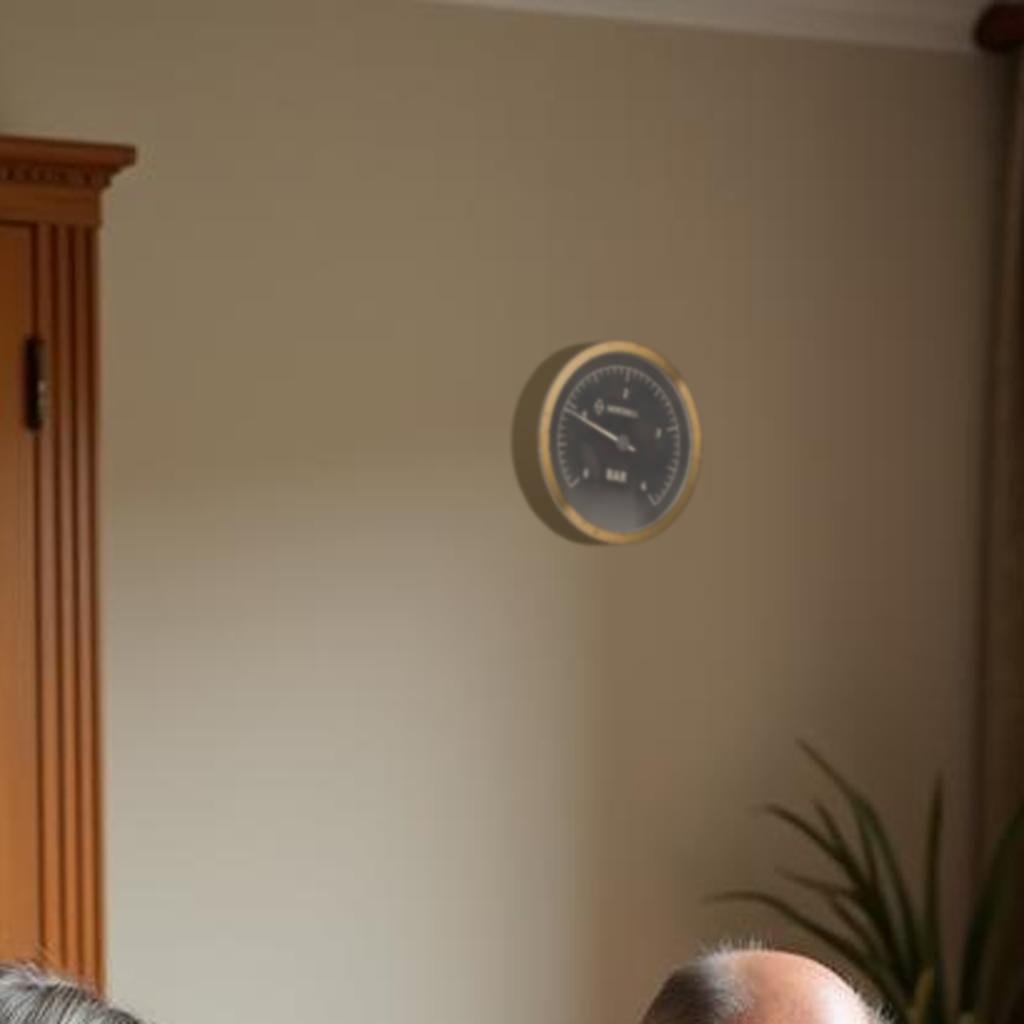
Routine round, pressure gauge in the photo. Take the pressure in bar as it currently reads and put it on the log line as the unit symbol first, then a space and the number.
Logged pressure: bar 0.9
